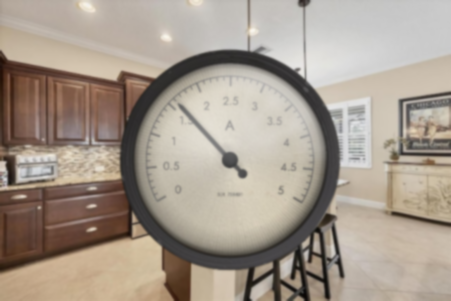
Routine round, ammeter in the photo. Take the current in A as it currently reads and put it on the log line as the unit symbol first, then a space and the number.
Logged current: A 1.6
